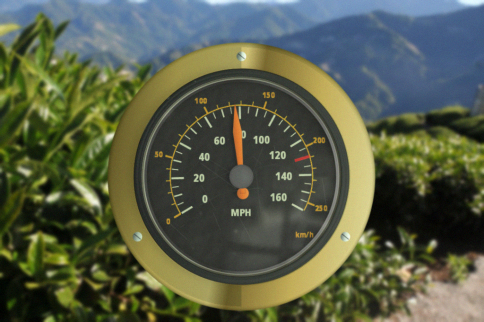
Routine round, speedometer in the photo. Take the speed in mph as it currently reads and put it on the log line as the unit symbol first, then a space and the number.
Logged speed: mph 77.5
